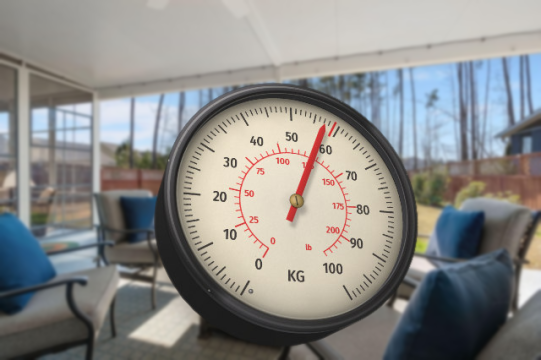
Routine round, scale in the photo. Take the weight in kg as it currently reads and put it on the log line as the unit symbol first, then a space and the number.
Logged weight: kg 57
